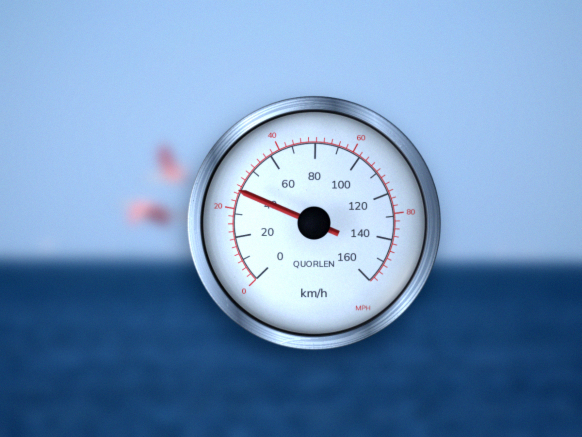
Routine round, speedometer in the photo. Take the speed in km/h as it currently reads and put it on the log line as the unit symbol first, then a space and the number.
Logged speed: km/h 40
